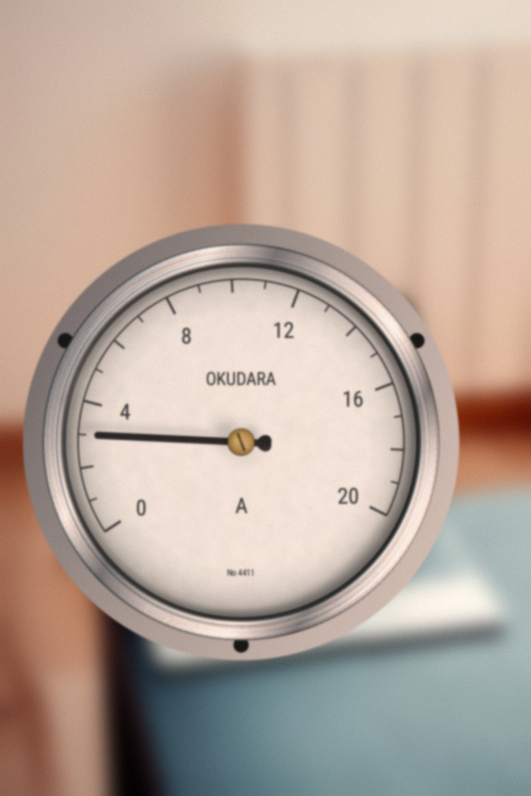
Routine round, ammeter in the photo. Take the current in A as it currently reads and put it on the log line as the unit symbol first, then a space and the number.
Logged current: A 3
